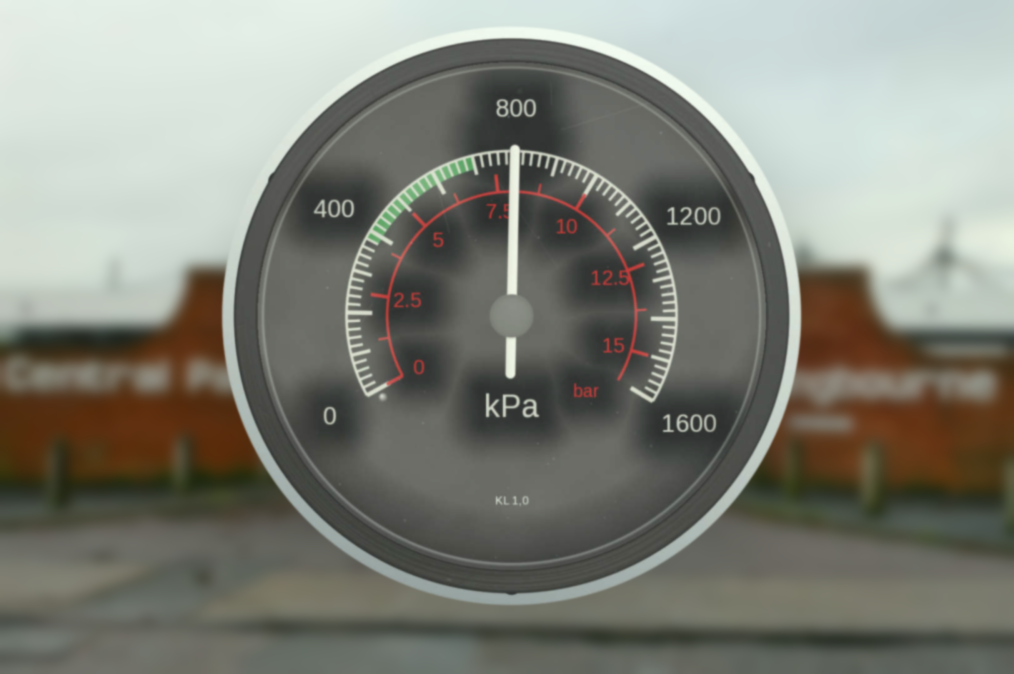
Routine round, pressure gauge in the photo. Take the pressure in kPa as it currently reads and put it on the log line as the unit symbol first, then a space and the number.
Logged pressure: kPa 800
